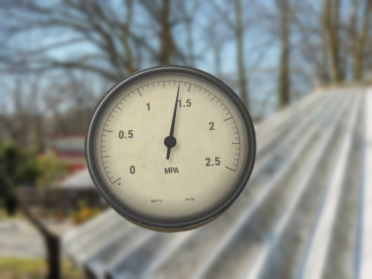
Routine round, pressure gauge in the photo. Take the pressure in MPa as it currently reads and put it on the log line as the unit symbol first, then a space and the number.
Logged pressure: MPa 1.4
